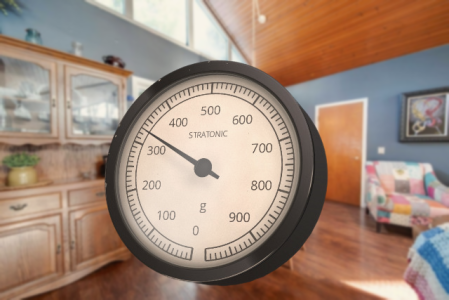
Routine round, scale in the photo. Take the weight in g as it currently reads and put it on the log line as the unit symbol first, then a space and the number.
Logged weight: g 330
